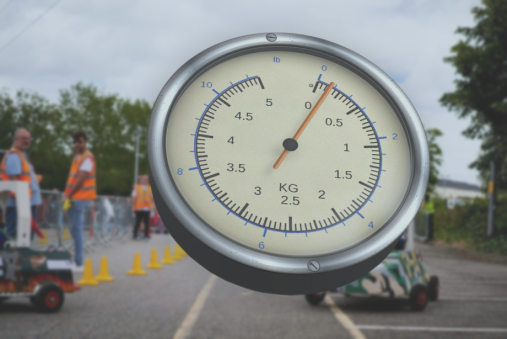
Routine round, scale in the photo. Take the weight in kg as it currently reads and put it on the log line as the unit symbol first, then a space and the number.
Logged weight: kg 0.15
